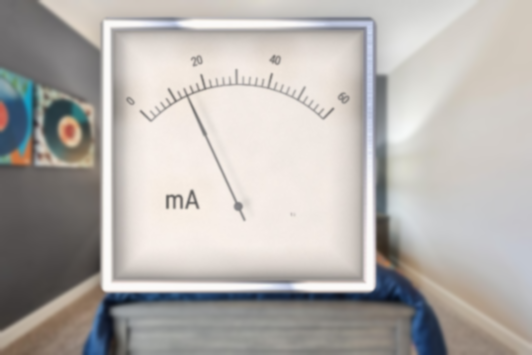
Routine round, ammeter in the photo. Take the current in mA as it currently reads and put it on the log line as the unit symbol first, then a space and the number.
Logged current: mA 14
